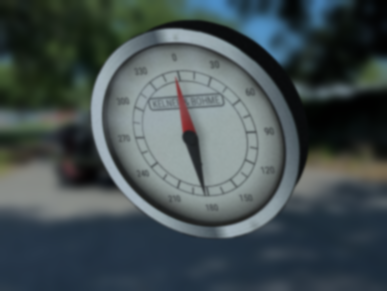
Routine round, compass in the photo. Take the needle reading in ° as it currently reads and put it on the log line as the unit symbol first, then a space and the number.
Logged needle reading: ° 0
